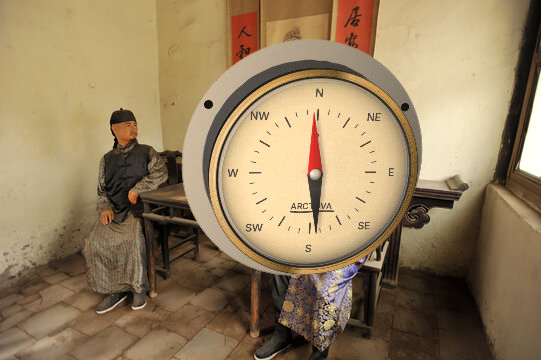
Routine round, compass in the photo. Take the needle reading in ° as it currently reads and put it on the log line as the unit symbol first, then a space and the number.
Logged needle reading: ° 355
